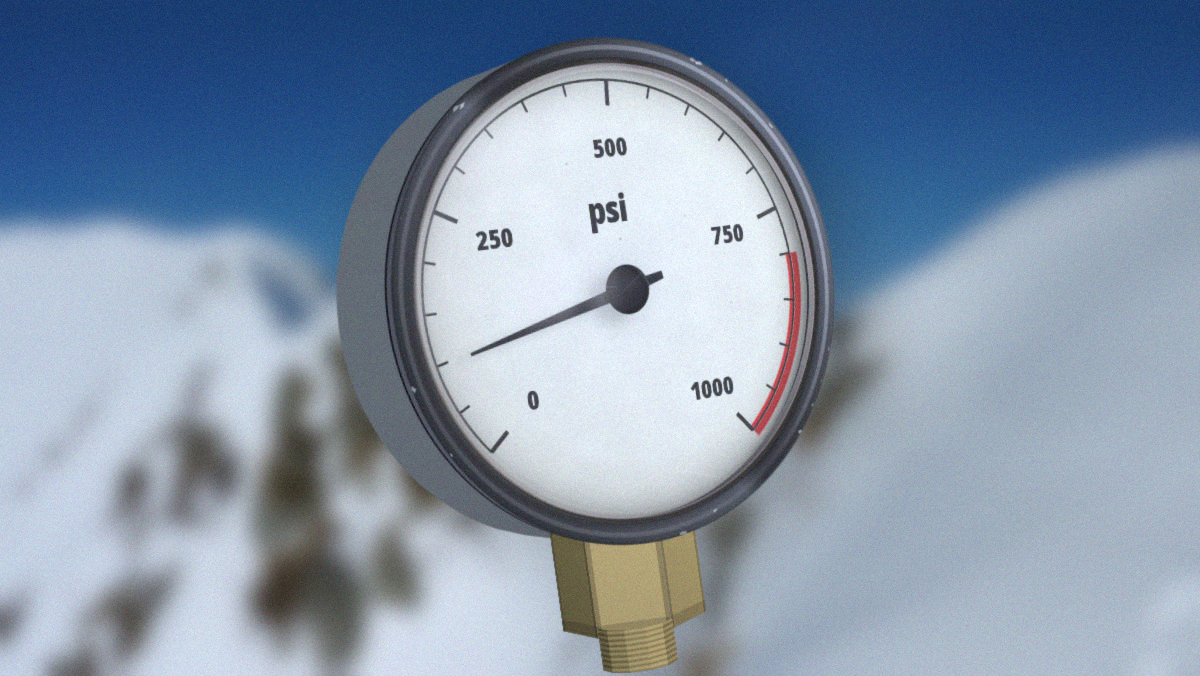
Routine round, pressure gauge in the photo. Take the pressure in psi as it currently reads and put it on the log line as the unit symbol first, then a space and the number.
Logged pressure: psi 100
